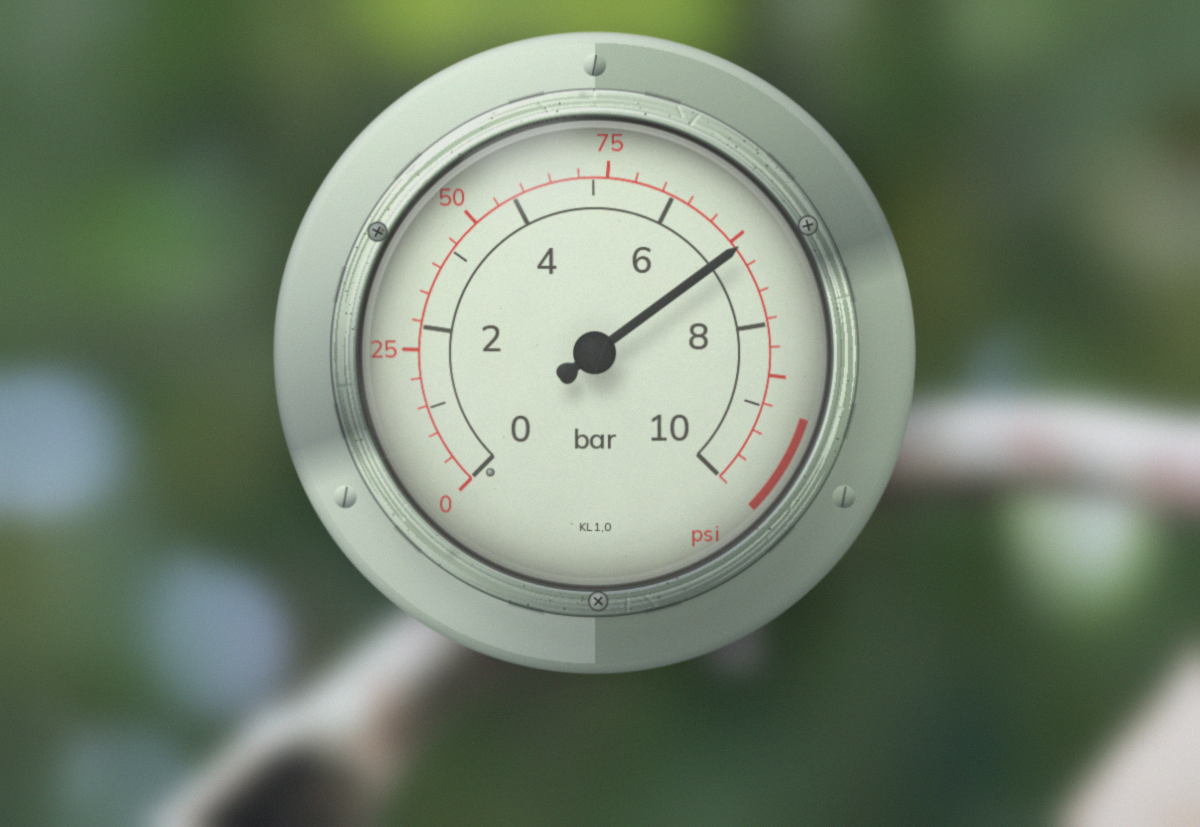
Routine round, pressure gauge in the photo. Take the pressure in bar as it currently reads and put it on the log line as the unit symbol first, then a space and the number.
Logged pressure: bar 7
